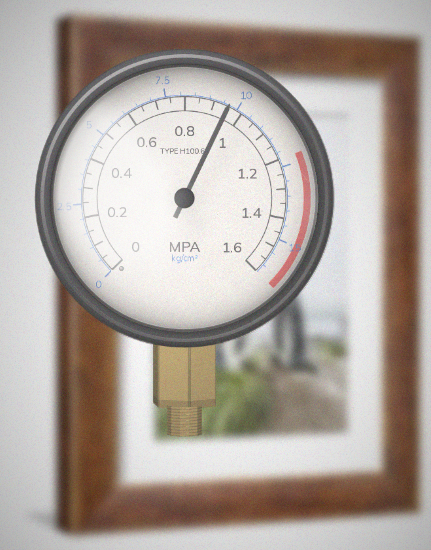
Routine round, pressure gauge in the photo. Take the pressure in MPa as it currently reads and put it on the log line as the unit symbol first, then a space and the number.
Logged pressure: MPa 0.95
